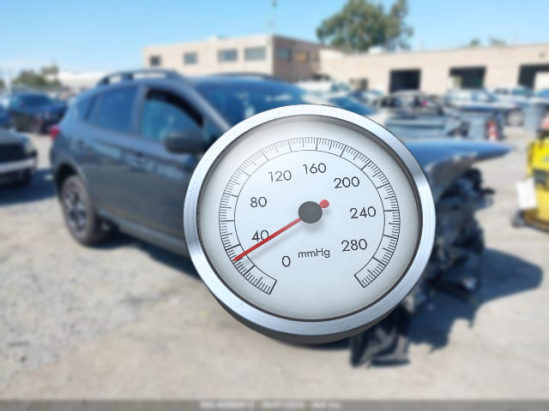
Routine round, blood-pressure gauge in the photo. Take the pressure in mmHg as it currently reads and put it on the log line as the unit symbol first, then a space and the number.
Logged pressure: mmHg 30
